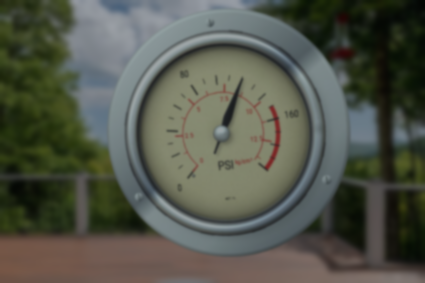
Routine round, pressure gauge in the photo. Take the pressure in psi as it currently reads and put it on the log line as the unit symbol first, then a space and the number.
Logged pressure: psi 120
